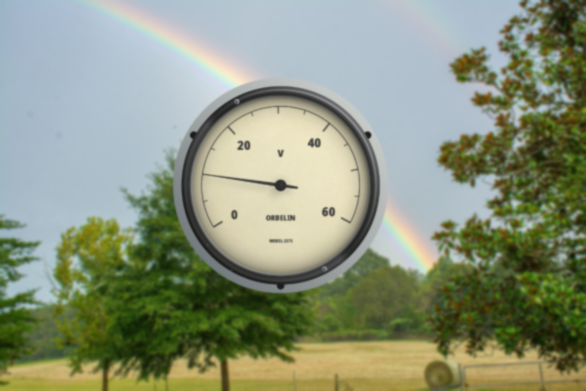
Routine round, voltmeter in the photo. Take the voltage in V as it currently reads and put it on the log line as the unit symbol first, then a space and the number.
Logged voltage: V 10
